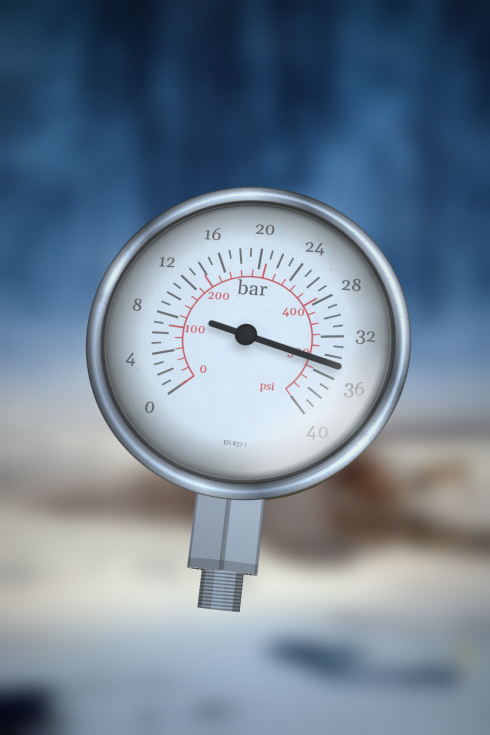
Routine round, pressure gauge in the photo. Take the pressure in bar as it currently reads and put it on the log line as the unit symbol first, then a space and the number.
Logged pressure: bar 35
